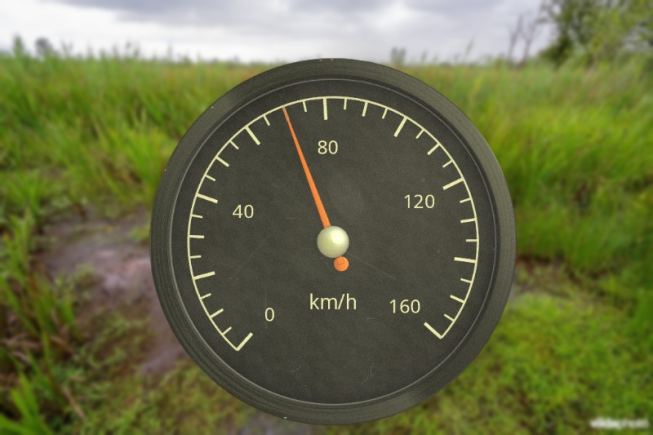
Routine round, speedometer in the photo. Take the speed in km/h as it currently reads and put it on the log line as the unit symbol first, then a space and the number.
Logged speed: km/h 70
